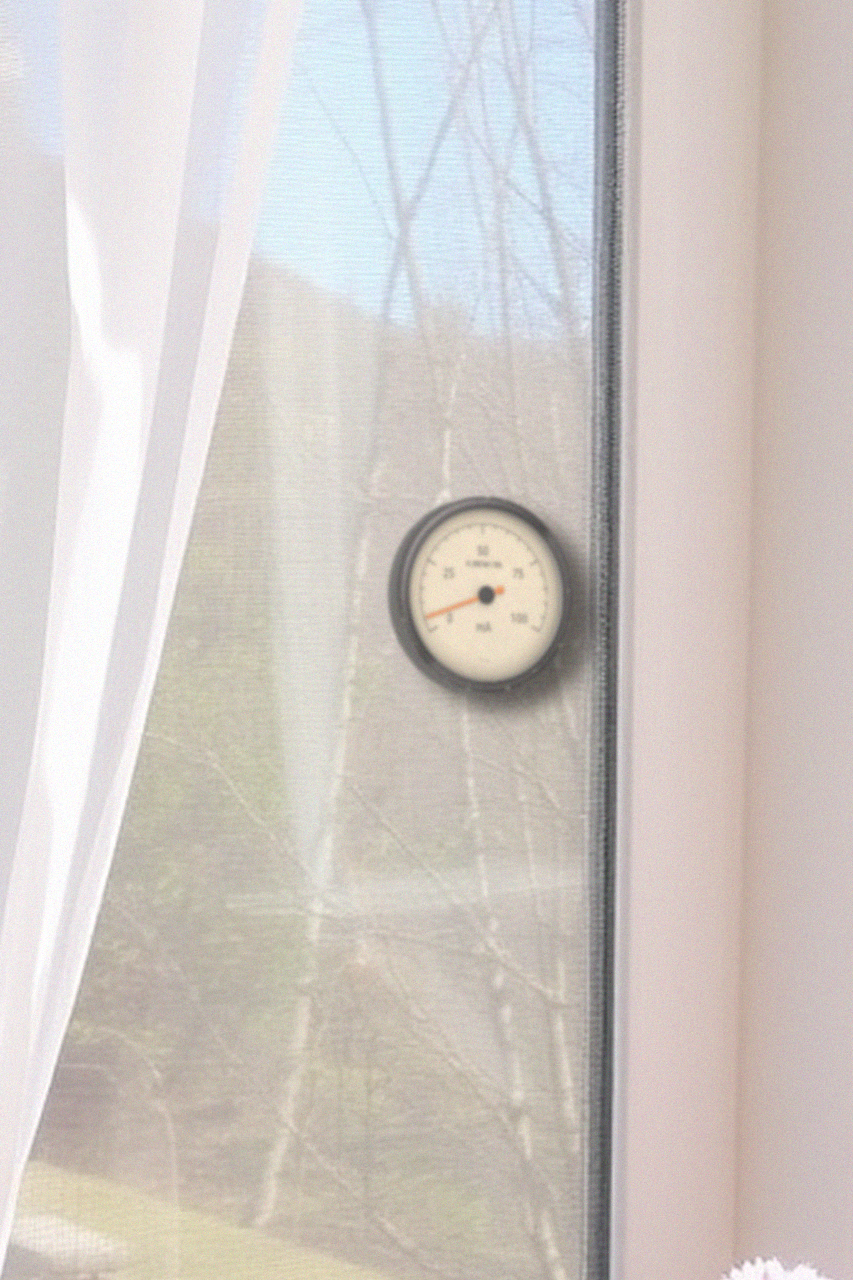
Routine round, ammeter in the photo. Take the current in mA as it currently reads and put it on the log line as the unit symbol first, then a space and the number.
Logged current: mA 5
